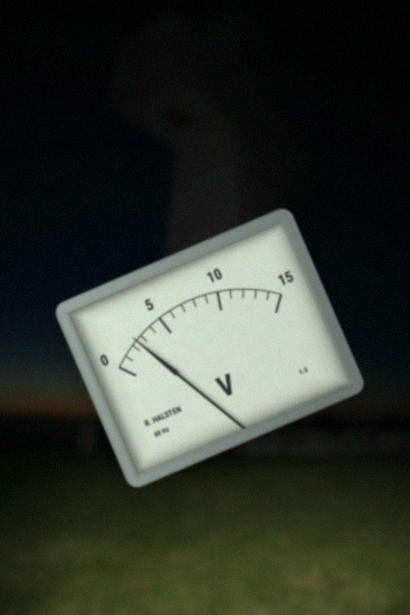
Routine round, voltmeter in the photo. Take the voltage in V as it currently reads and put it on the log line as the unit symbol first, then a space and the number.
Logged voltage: V 2.5
